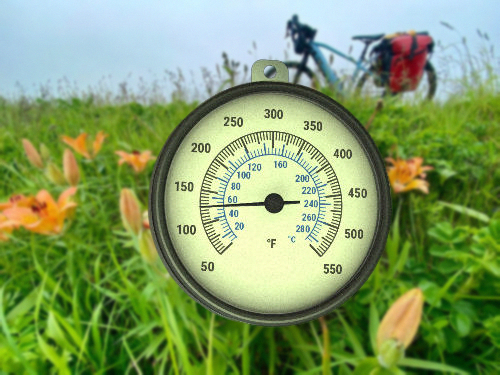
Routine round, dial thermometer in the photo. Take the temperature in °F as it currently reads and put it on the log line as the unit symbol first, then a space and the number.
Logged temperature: °F 125
